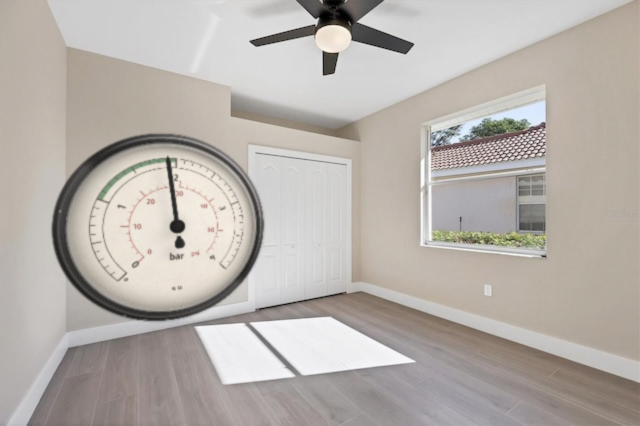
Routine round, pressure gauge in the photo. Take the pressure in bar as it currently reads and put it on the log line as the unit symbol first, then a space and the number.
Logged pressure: bar 1.9
